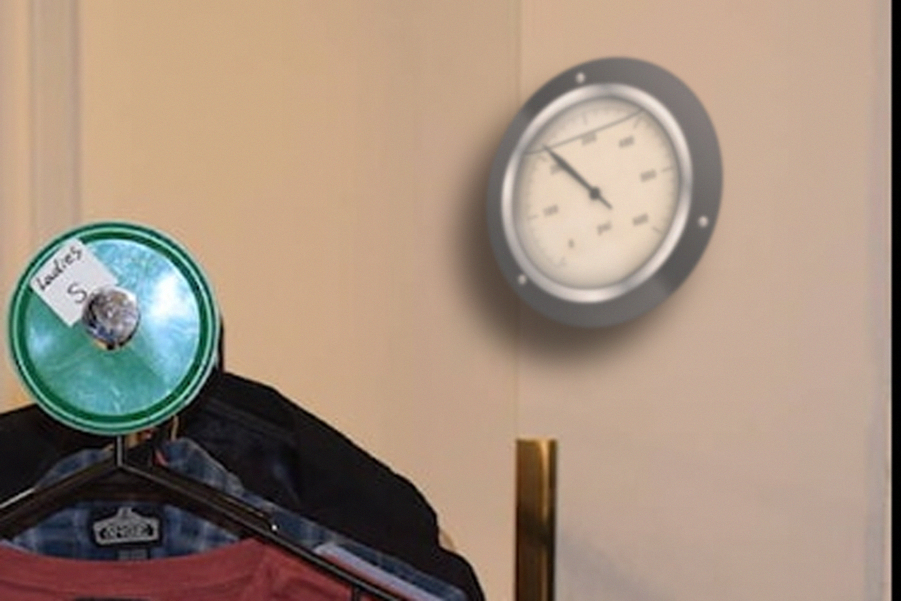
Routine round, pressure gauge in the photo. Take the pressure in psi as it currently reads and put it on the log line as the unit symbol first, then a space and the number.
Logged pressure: psi 220
